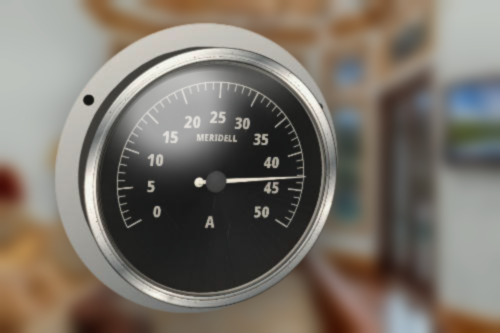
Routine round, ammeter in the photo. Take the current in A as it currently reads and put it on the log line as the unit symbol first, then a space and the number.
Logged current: A 43
